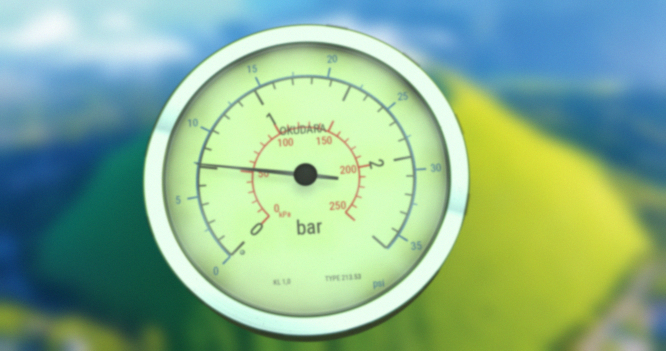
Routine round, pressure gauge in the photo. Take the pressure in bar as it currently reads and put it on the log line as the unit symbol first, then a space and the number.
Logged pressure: bar 0.5
